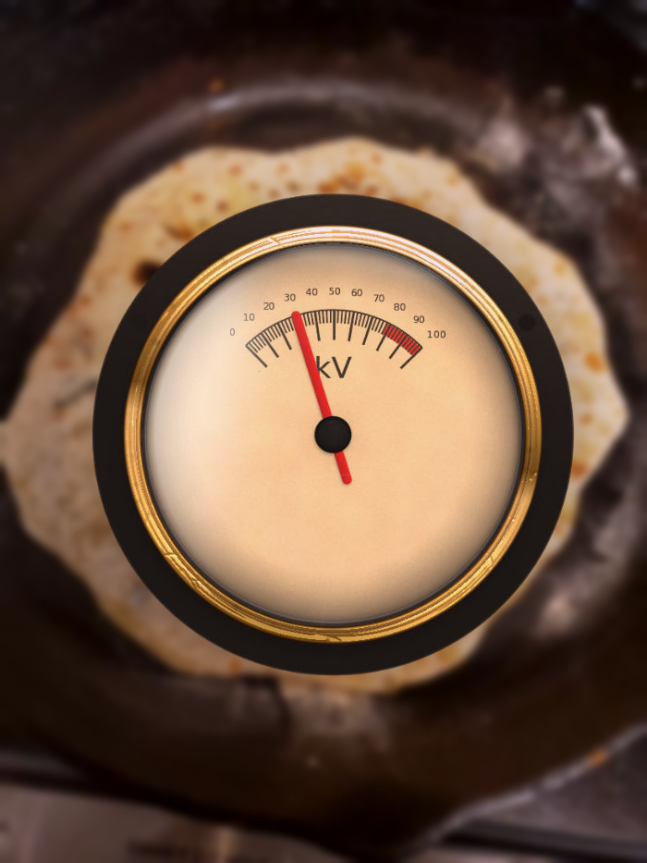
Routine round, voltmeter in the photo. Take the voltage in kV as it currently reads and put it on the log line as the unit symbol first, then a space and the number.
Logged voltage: kV 30
